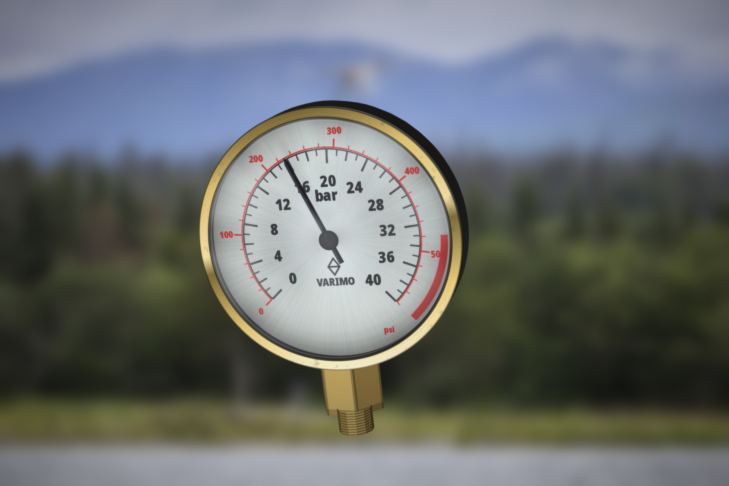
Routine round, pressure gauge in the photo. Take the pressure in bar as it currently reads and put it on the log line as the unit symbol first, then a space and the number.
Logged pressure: bar 16
